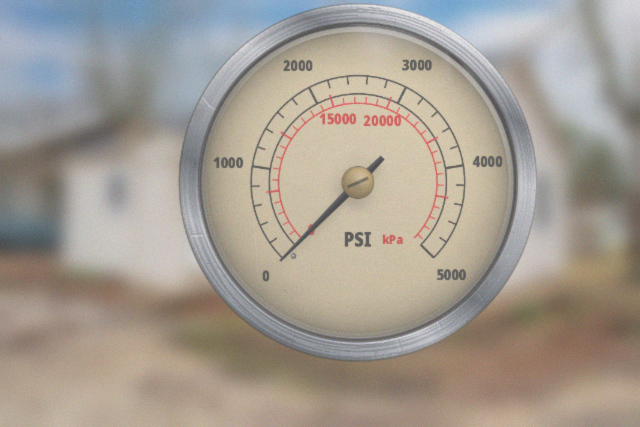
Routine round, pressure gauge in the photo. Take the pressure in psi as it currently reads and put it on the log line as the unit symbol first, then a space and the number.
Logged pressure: psi 0
